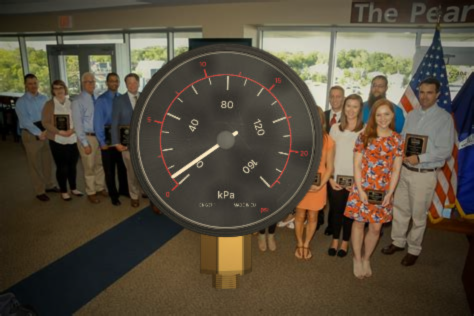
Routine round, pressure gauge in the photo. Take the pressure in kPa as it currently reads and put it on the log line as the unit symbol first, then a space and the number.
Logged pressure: kPa 5
